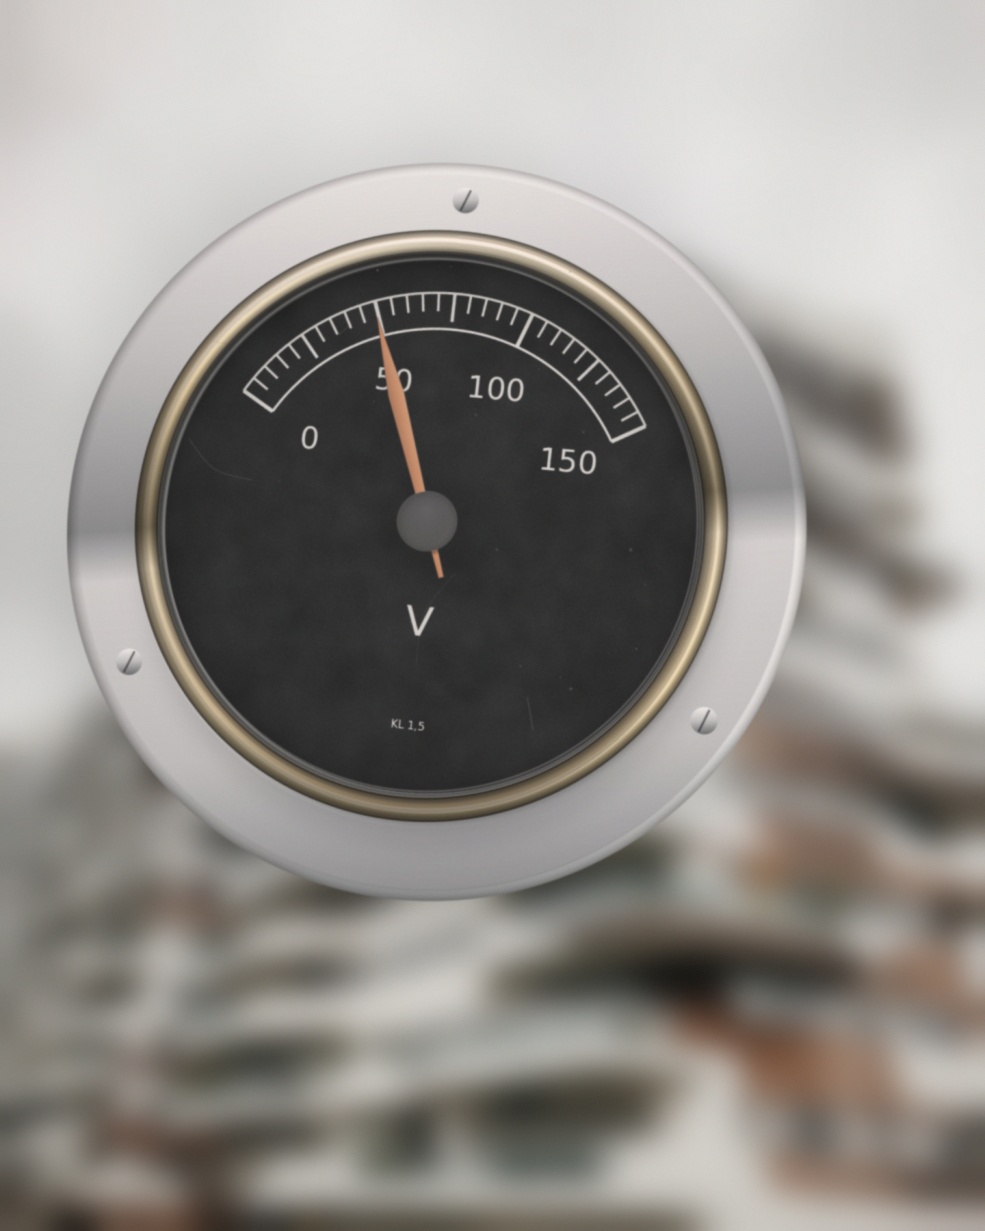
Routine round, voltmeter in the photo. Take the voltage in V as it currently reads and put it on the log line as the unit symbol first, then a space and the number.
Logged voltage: V 50
